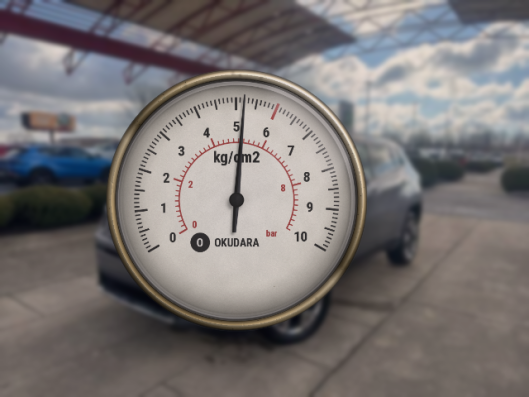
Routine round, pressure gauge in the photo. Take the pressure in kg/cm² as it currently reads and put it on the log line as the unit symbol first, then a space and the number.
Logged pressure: kg/cm² 5.2
